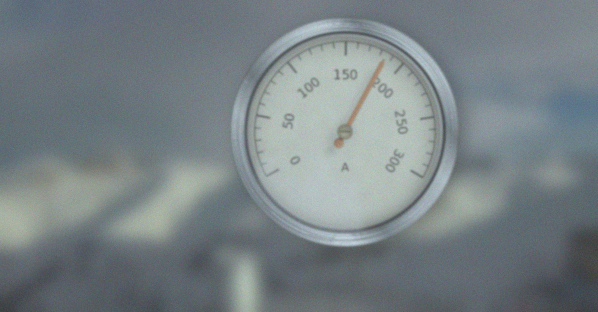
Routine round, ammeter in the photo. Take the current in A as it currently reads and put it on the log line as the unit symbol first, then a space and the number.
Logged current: A 185
